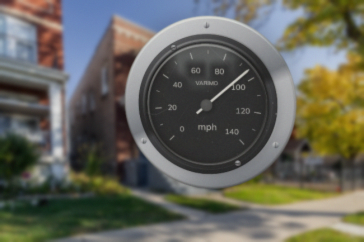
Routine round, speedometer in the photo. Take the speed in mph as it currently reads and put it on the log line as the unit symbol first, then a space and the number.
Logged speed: mph 95
